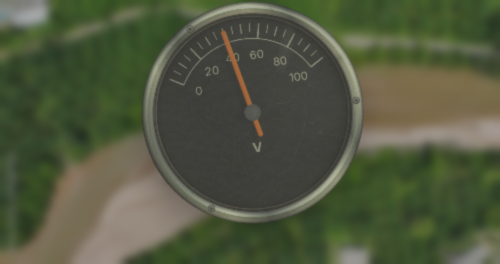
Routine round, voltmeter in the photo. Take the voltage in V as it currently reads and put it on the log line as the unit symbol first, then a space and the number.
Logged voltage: V 40
